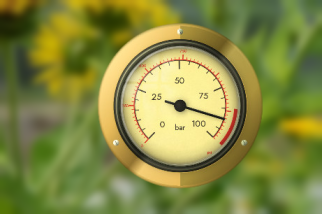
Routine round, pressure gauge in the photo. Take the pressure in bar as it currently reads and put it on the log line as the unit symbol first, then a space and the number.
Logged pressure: bar 90
